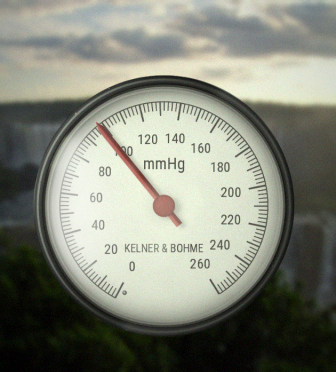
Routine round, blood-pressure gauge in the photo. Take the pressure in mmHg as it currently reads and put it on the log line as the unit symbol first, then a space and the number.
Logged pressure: mmHg 98
